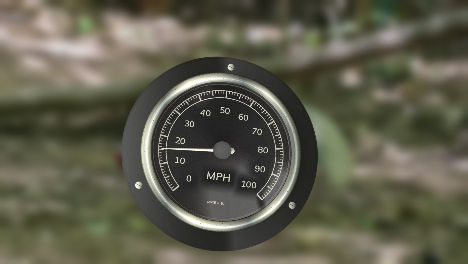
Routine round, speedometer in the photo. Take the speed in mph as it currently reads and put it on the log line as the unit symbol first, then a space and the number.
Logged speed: mph 15
